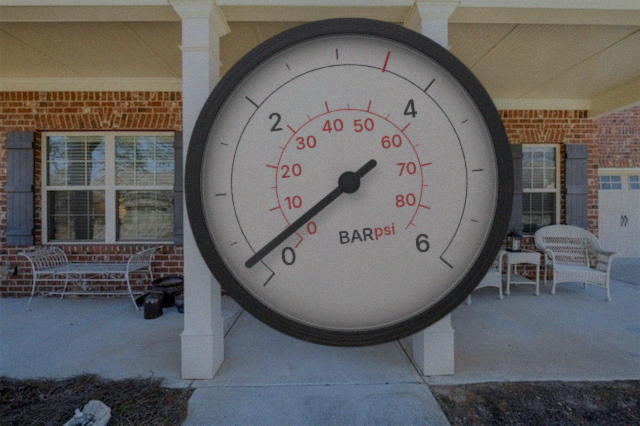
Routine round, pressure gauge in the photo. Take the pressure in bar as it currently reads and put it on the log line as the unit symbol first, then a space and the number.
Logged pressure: bar 0.25
